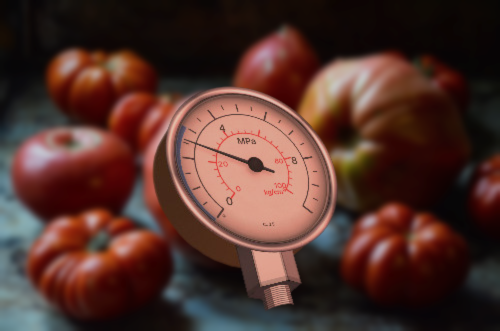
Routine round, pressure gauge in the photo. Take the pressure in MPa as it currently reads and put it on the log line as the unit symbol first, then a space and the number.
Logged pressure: MPa 2.5
